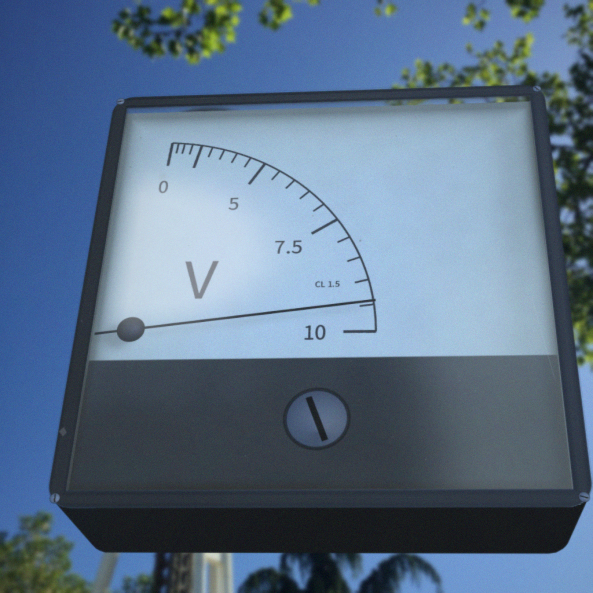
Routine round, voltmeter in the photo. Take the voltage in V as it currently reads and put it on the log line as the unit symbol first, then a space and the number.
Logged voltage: V 9.5
